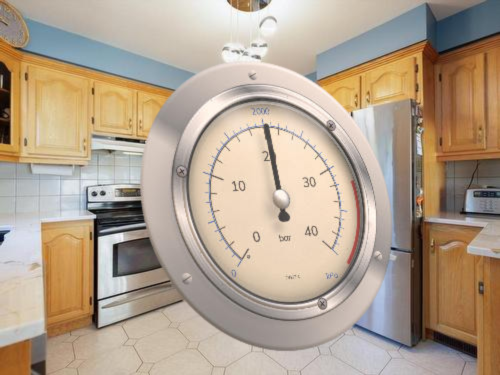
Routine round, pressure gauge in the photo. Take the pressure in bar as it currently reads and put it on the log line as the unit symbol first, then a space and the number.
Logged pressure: bar 20
